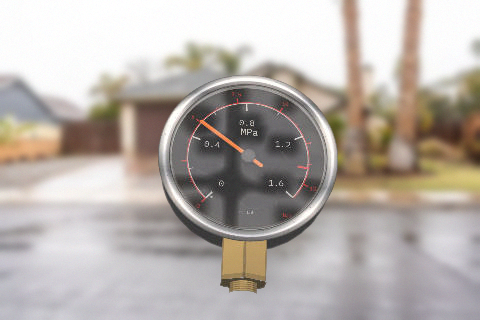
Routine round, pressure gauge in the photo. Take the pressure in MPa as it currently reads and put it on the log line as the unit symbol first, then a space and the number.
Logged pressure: MPa 0.5
